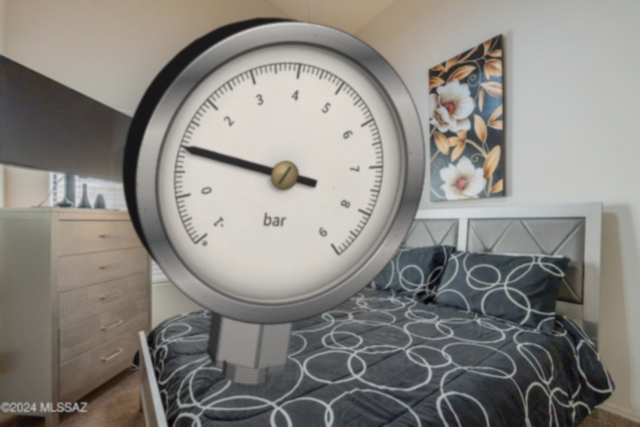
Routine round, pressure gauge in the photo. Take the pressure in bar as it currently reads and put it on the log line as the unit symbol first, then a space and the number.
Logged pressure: bar 1
